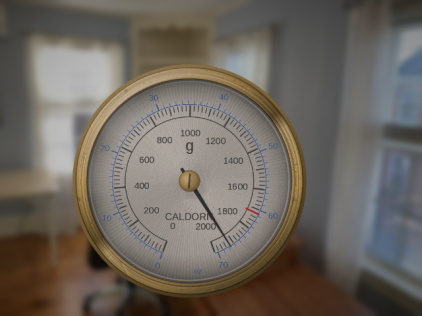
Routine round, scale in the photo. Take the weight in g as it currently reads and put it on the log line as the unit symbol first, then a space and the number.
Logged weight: g 1920
